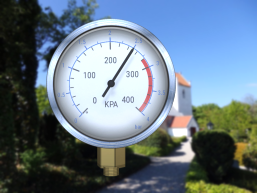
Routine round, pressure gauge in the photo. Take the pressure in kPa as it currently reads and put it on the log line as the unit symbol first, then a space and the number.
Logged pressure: kPa 250
